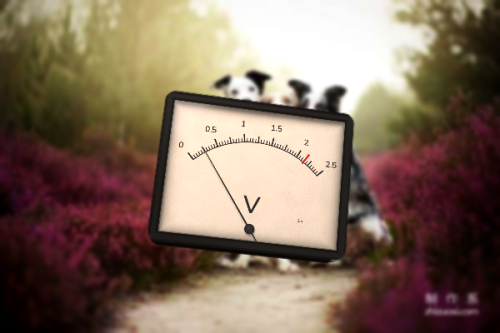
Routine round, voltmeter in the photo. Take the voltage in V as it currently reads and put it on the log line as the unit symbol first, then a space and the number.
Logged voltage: V 0.25
